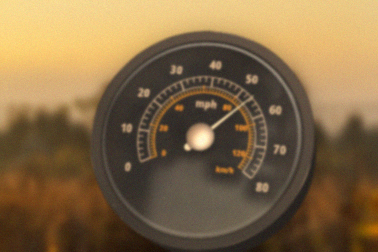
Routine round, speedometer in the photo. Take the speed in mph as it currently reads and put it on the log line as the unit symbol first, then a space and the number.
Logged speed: mph 54
